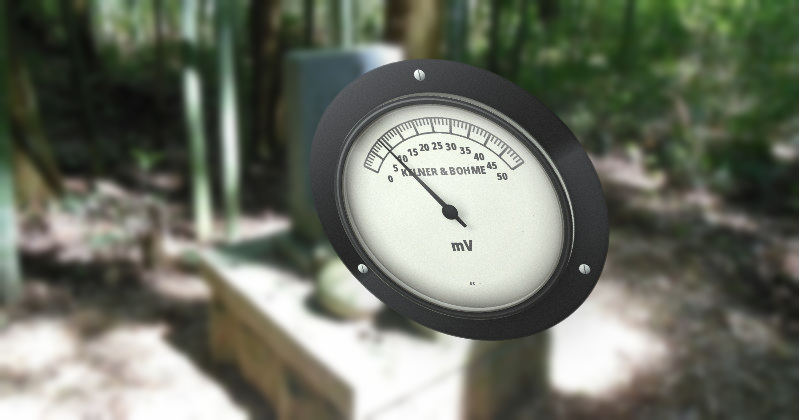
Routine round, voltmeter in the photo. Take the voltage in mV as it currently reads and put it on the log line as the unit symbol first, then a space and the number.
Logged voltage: mV 10
